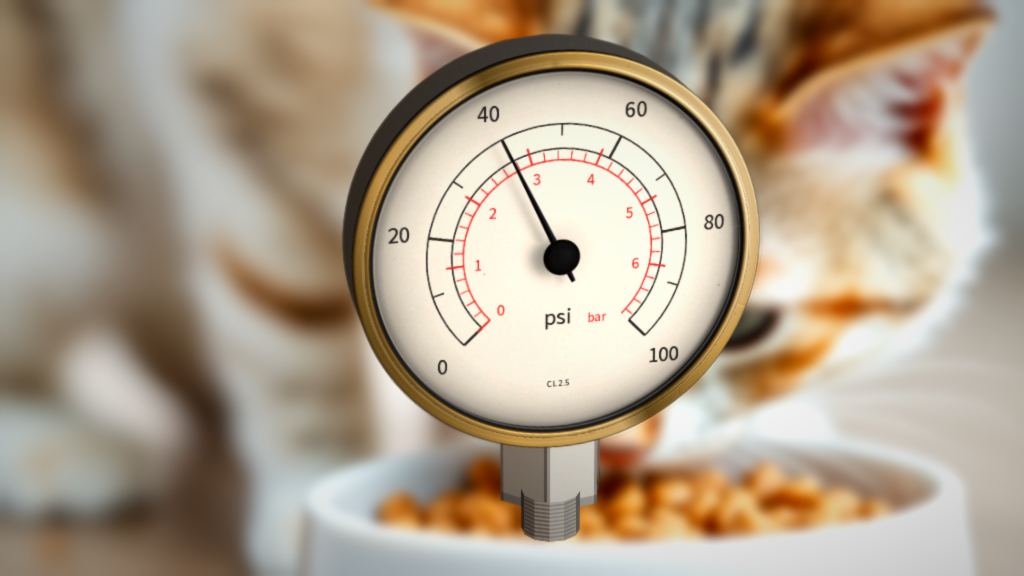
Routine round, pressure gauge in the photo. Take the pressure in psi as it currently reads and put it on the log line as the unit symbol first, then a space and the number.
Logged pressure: psi 40
